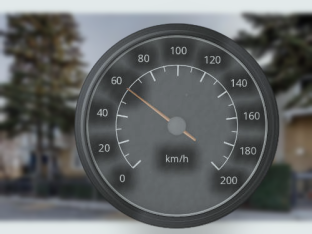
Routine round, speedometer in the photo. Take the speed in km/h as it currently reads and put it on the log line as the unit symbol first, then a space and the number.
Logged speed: km/h 60
